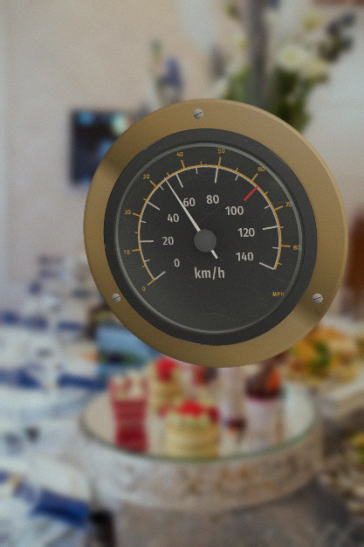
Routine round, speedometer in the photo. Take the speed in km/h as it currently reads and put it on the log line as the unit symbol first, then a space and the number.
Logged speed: km/h 55
